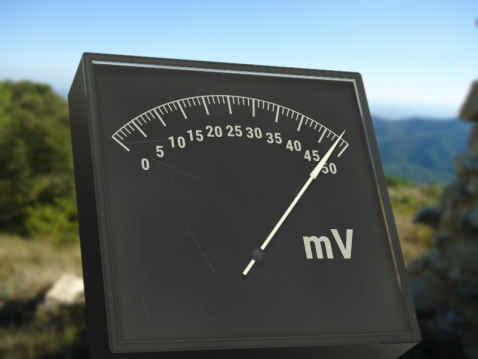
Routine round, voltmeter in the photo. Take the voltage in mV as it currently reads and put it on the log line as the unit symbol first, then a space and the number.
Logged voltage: mV 48
